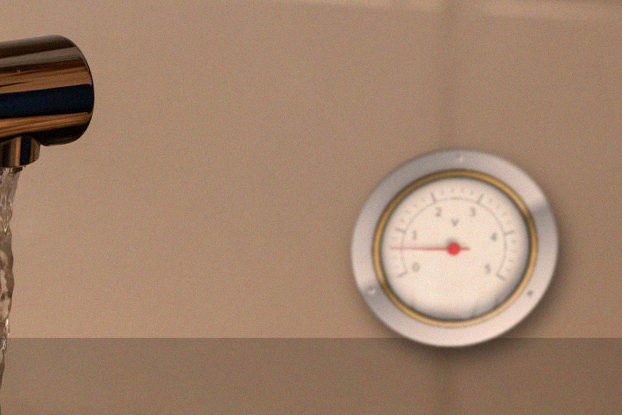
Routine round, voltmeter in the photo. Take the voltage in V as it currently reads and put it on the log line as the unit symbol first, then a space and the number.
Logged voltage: V 0.6
